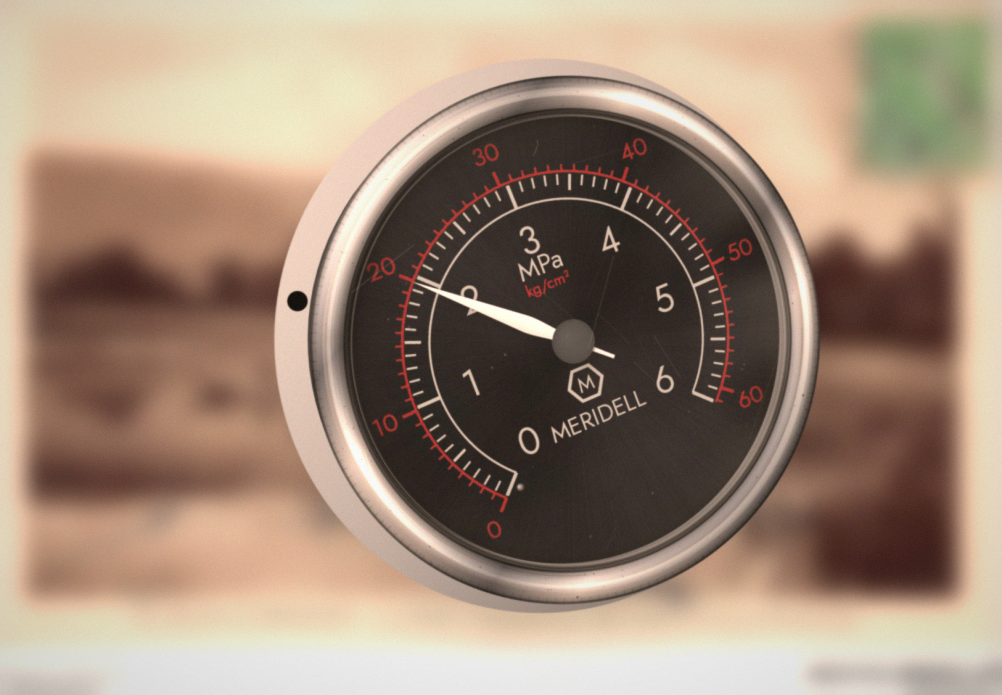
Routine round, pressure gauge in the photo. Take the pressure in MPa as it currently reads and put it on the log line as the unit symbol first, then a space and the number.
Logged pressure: MPa 1.95
